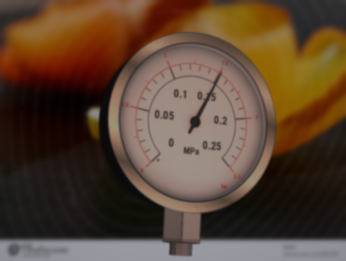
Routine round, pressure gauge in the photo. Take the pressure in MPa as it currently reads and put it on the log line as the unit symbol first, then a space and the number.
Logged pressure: MPa 0.15
